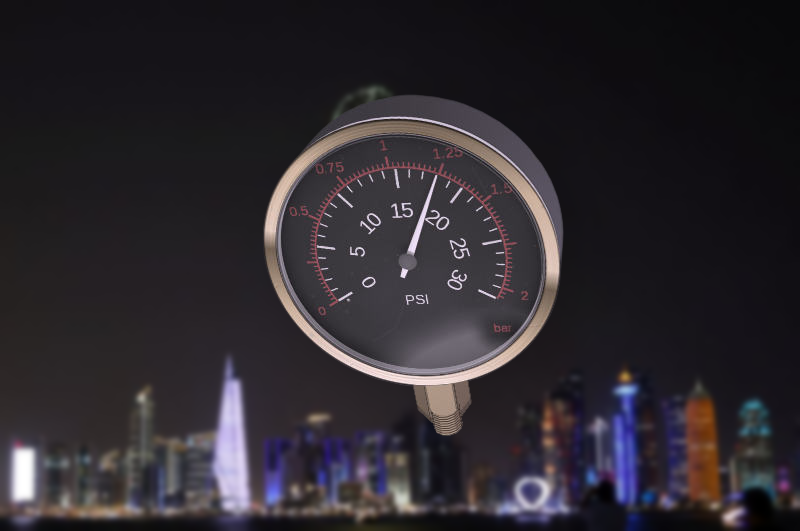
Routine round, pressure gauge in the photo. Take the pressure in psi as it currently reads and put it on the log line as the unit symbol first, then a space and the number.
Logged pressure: psi 18
